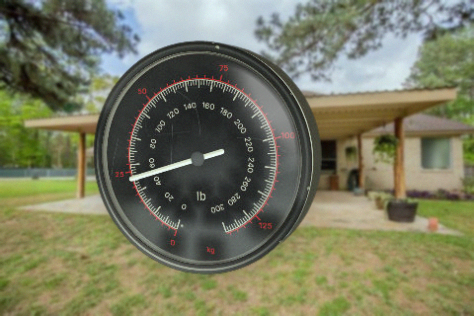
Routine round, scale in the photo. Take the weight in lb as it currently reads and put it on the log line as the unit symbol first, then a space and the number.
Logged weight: lb 50
